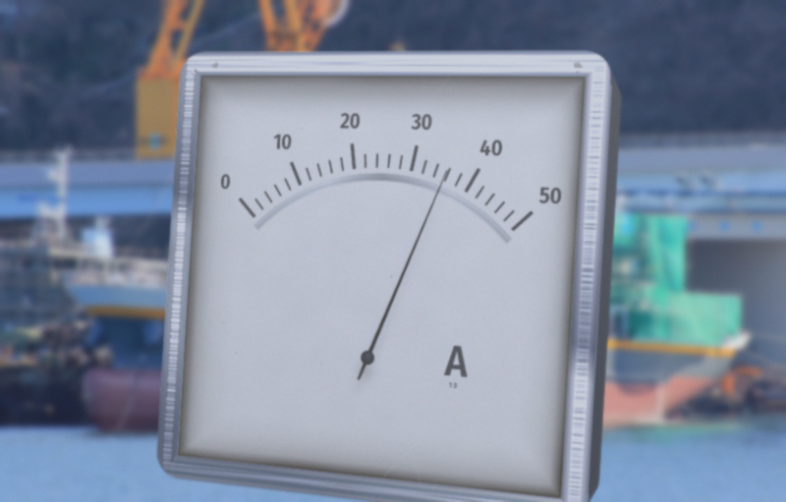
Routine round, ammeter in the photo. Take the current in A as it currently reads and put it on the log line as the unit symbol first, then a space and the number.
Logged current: A 36
